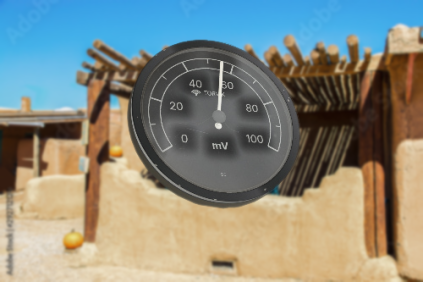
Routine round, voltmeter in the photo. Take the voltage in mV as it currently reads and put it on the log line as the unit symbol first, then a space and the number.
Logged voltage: mV 55
